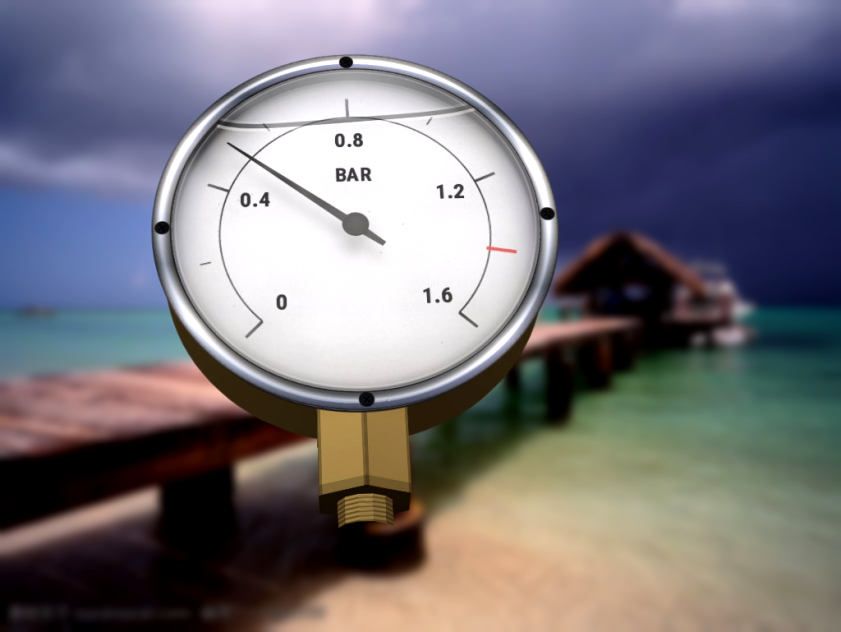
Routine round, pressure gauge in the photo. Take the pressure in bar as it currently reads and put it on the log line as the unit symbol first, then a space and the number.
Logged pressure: bar 0.5
